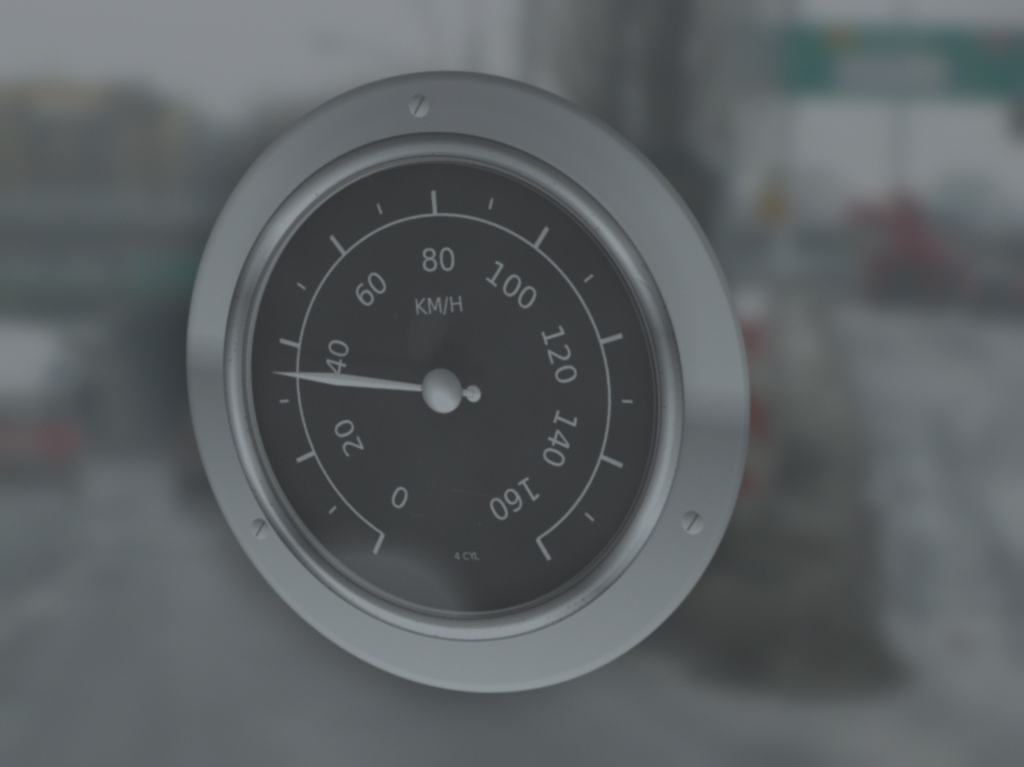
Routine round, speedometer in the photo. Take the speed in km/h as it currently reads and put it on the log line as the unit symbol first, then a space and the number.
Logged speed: km/h 35
